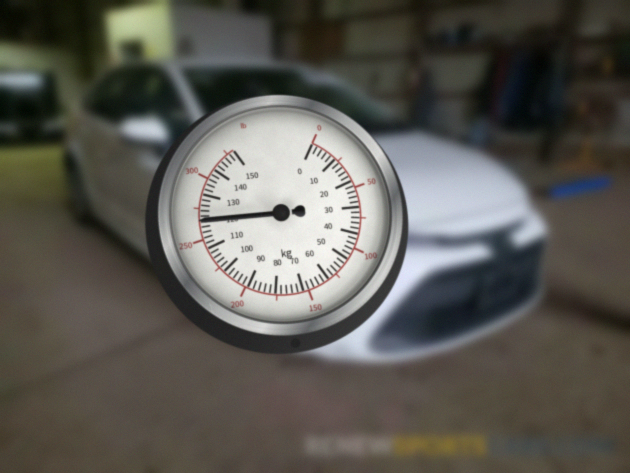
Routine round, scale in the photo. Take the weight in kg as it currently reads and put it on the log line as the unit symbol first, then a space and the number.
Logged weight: kg 120
